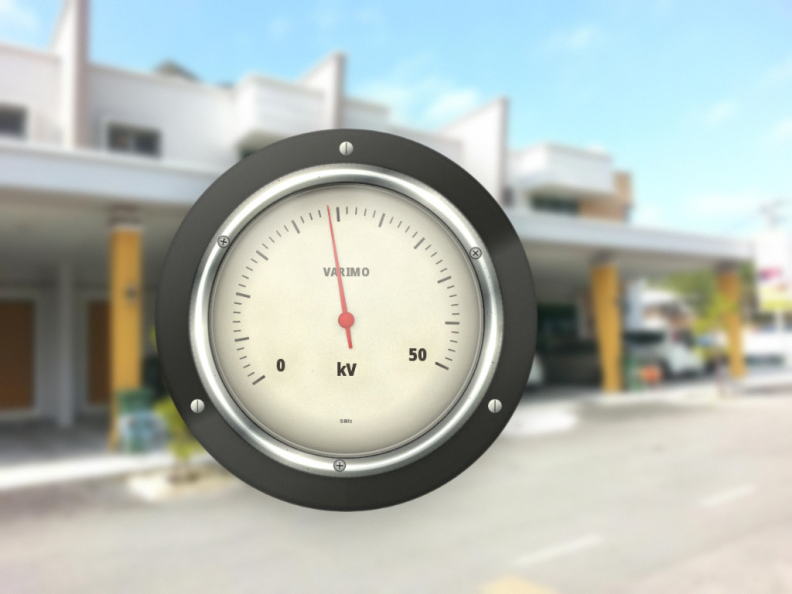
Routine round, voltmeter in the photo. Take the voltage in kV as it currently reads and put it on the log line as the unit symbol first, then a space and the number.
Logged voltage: kV 24
